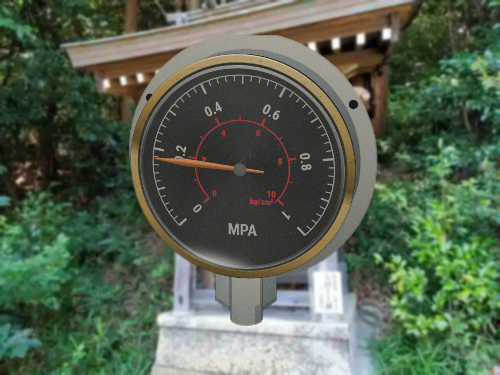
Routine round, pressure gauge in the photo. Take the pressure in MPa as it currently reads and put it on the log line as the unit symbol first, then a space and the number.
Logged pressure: MPa 0.18
